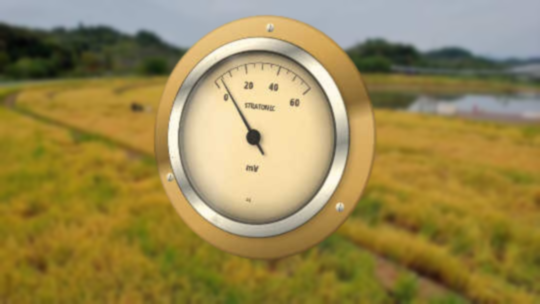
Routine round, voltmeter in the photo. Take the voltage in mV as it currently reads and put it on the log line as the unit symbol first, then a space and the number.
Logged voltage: mV 5
